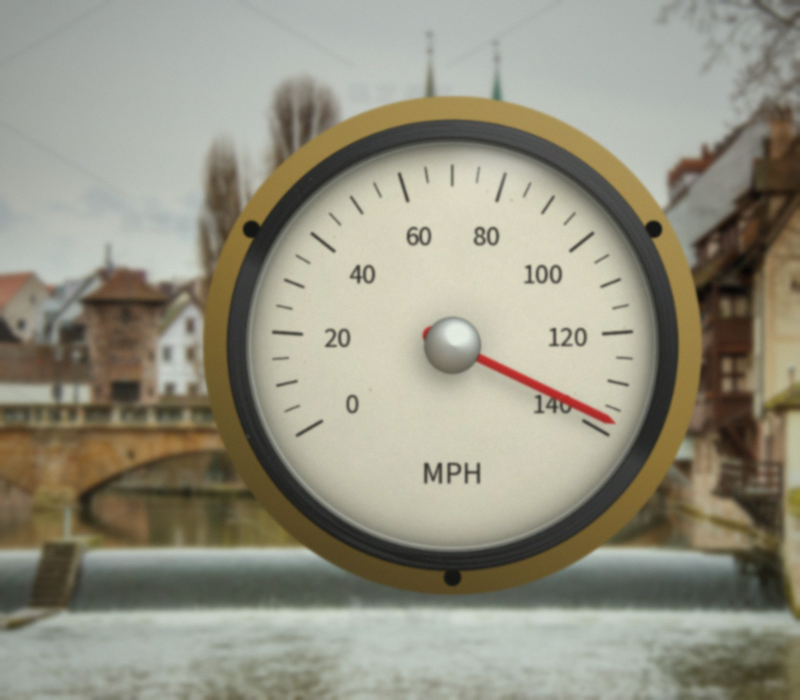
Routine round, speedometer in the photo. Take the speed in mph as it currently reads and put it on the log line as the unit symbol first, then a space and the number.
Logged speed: mph 137.5
